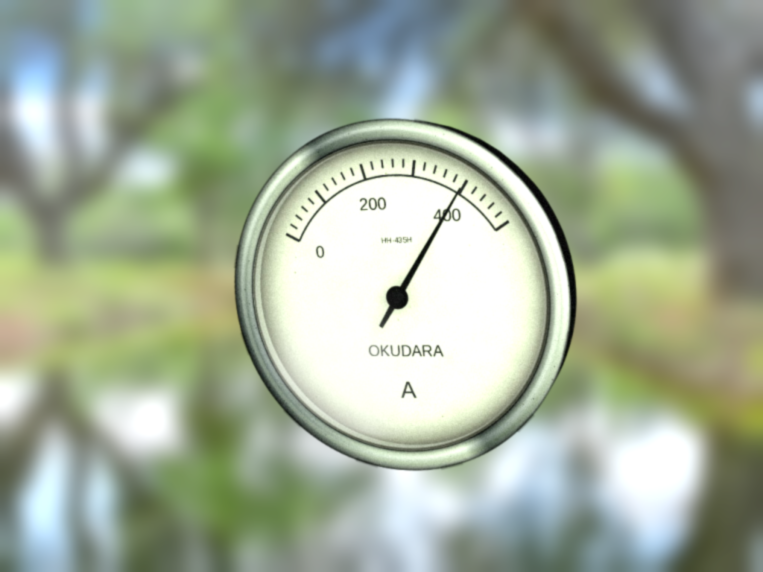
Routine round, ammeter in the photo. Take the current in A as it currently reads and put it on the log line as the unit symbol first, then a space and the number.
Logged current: A 400
